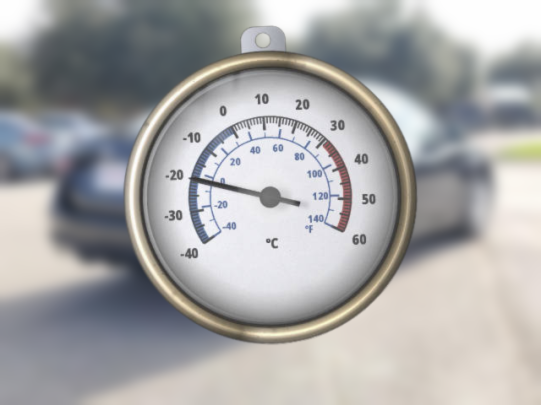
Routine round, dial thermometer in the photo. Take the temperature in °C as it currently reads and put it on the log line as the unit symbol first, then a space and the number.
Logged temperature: °C -20
